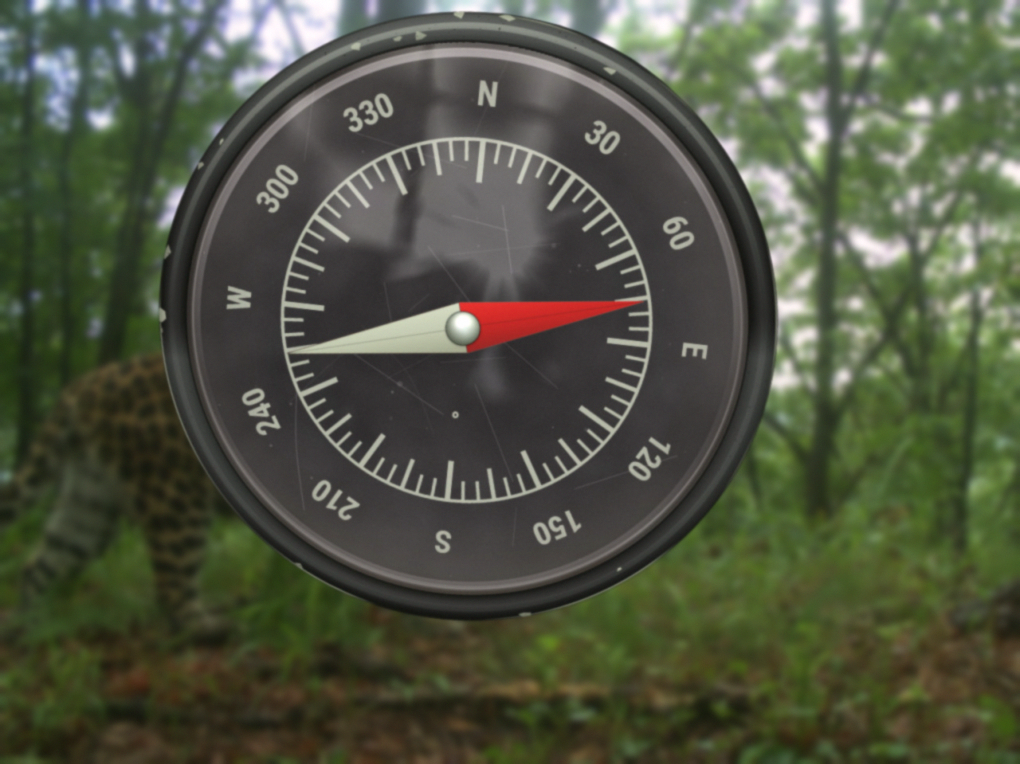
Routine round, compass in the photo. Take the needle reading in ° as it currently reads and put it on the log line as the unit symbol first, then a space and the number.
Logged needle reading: ° 75
